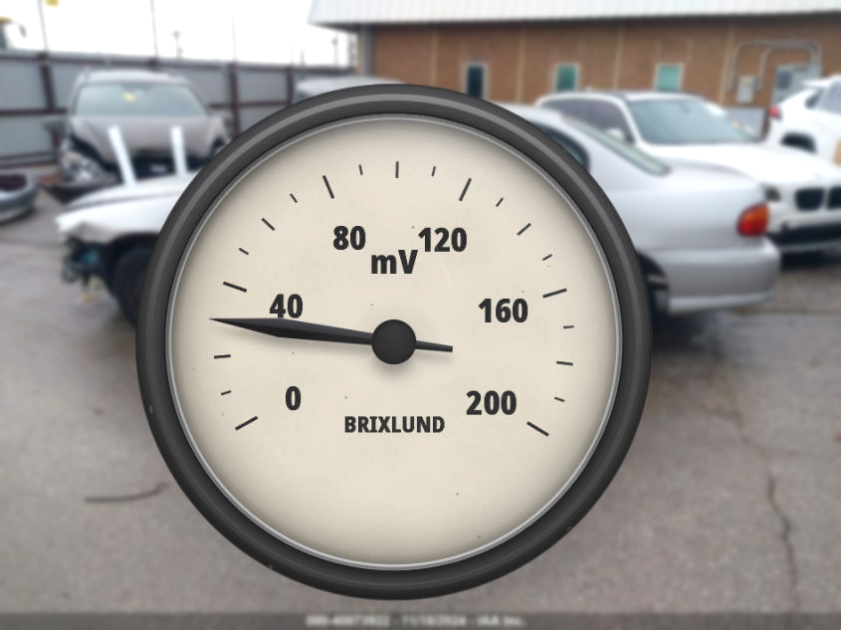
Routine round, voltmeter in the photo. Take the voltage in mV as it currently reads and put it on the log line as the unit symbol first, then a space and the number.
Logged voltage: mV 30
